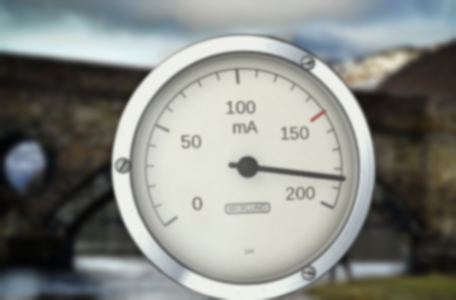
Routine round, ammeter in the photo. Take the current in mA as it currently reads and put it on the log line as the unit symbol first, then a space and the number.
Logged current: mA 185
